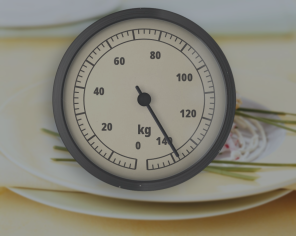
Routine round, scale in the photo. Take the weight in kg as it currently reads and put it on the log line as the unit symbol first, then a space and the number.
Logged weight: kg 138
